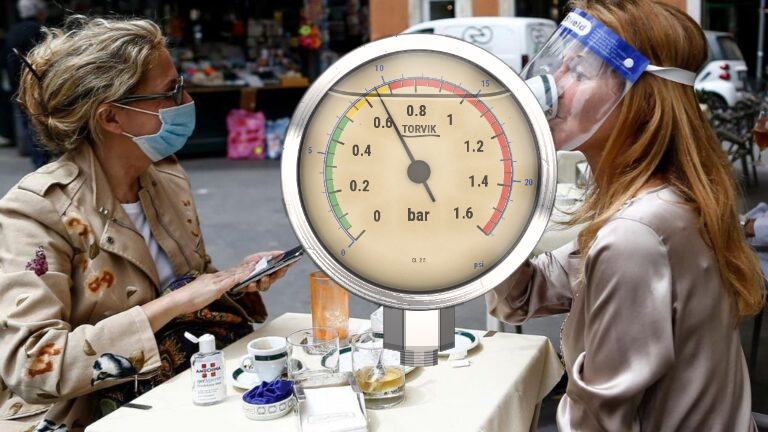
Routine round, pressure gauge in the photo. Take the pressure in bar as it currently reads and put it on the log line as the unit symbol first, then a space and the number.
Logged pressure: bar 0.65
